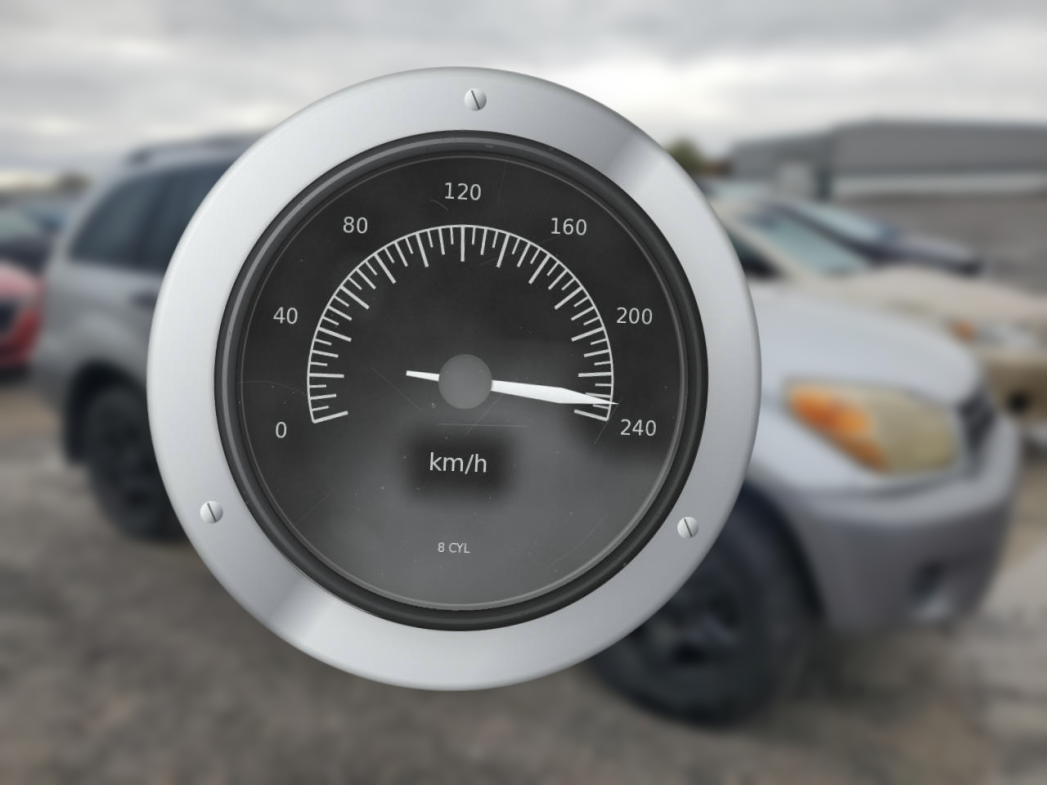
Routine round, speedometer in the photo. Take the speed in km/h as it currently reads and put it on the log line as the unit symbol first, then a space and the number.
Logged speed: km/h 232.5
